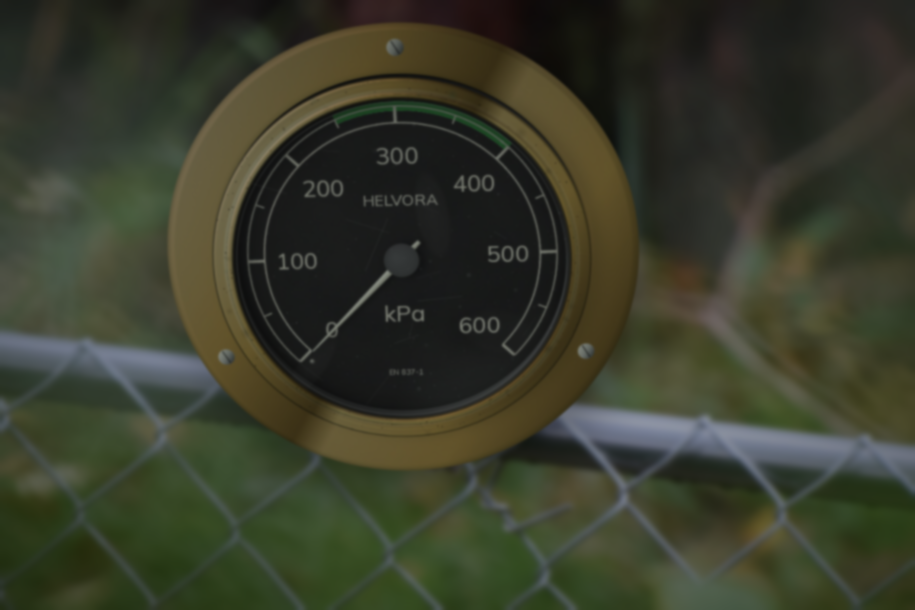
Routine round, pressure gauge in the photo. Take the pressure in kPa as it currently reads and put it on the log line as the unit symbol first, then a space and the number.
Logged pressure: kPa 0
